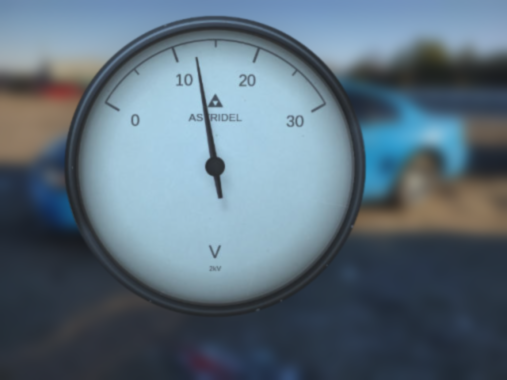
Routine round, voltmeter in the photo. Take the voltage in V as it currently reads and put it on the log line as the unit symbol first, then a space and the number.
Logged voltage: V 12.5
